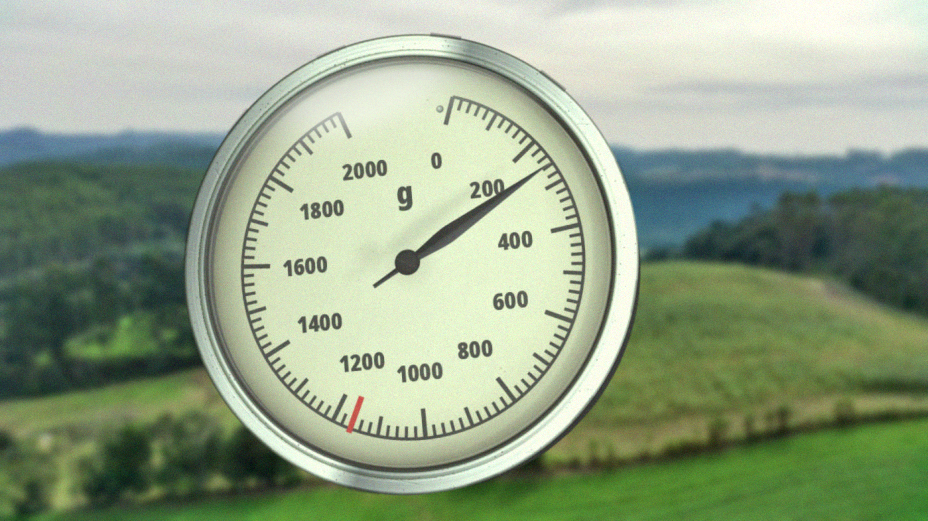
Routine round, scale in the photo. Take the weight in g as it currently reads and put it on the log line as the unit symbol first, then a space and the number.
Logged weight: g 260
